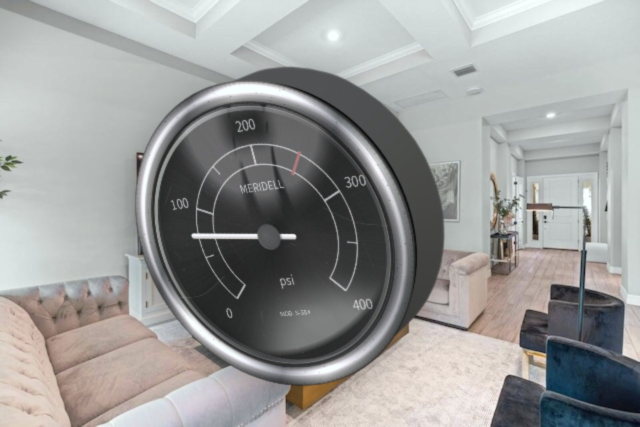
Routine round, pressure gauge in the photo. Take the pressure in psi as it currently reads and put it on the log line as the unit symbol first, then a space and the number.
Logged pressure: psi 75
